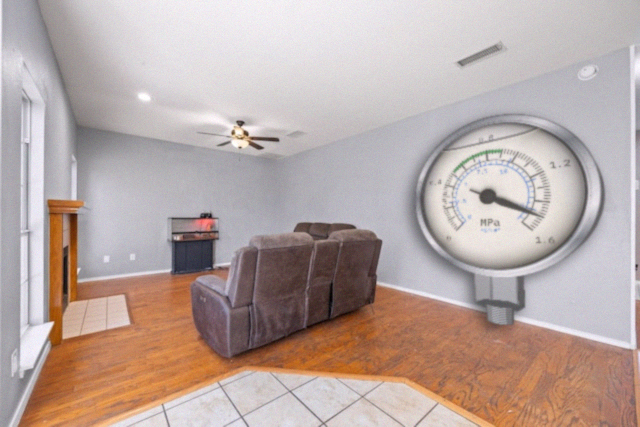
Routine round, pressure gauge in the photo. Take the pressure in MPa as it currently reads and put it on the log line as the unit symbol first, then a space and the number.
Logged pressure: MPa 1.5
